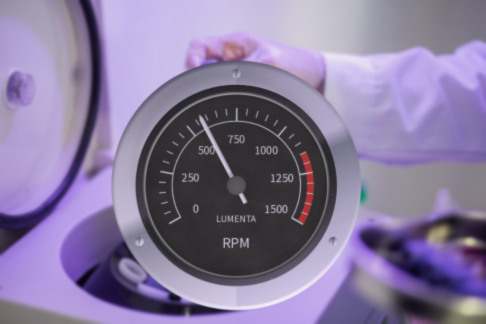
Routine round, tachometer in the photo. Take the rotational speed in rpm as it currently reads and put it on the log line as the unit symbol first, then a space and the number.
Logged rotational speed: rpm 575
